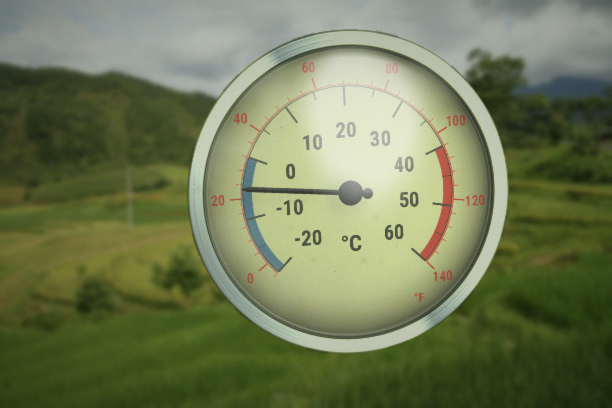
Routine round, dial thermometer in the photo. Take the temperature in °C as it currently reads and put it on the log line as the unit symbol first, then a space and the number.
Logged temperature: °C -5
